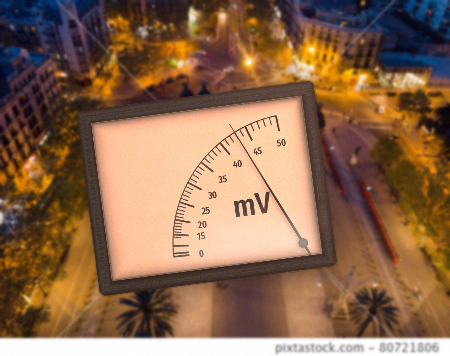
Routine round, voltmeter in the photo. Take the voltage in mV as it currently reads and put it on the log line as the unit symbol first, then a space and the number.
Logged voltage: mV 43
